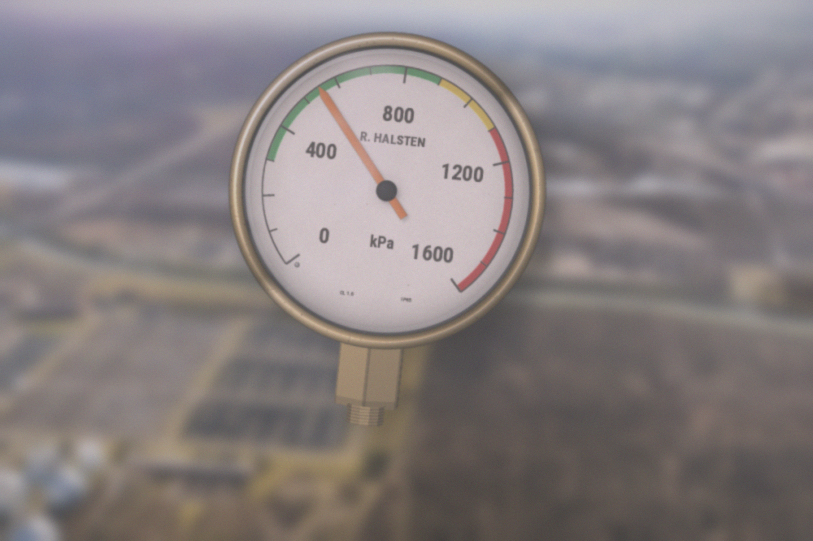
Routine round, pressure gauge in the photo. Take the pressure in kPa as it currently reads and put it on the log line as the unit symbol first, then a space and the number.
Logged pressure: kPa 550
